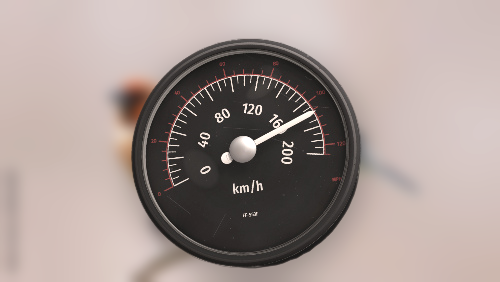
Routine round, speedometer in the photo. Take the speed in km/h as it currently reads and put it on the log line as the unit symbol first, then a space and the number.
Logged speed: km/h 170
